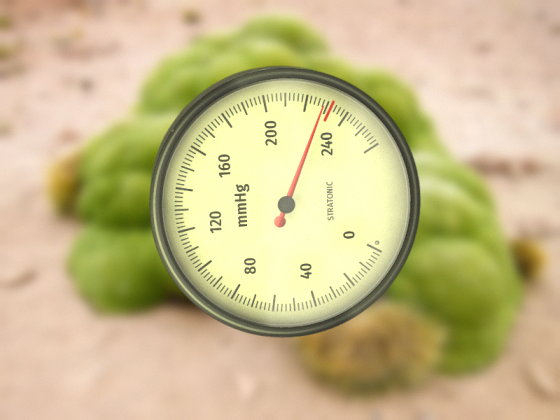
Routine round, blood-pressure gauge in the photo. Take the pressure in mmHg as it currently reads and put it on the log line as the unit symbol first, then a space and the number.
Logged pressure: mmHg 228
